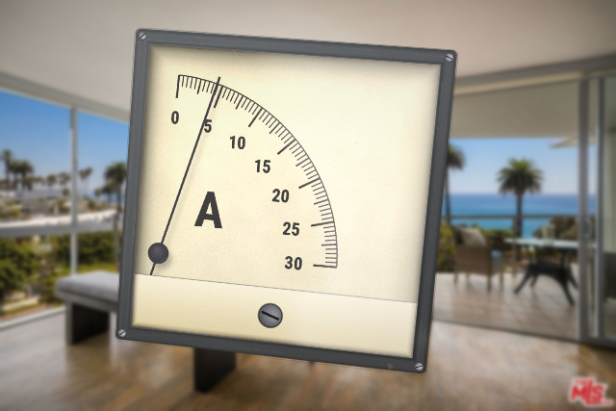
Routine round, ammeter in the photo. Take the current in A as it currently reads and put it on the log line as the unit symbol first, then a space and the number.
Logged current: A 4.5
